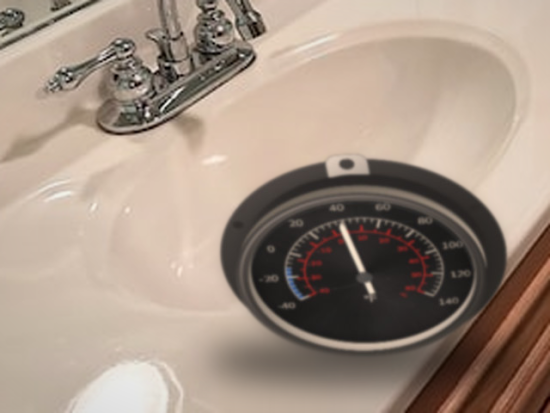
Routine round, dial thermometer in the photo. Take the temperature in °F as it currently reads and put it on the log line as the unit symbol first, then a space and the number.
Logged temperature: °F 40
